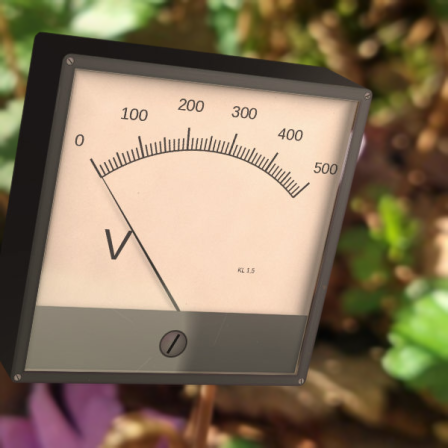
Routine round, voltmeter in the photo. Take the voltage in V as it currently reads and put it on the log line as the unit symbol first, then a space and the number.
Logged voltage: V 0
